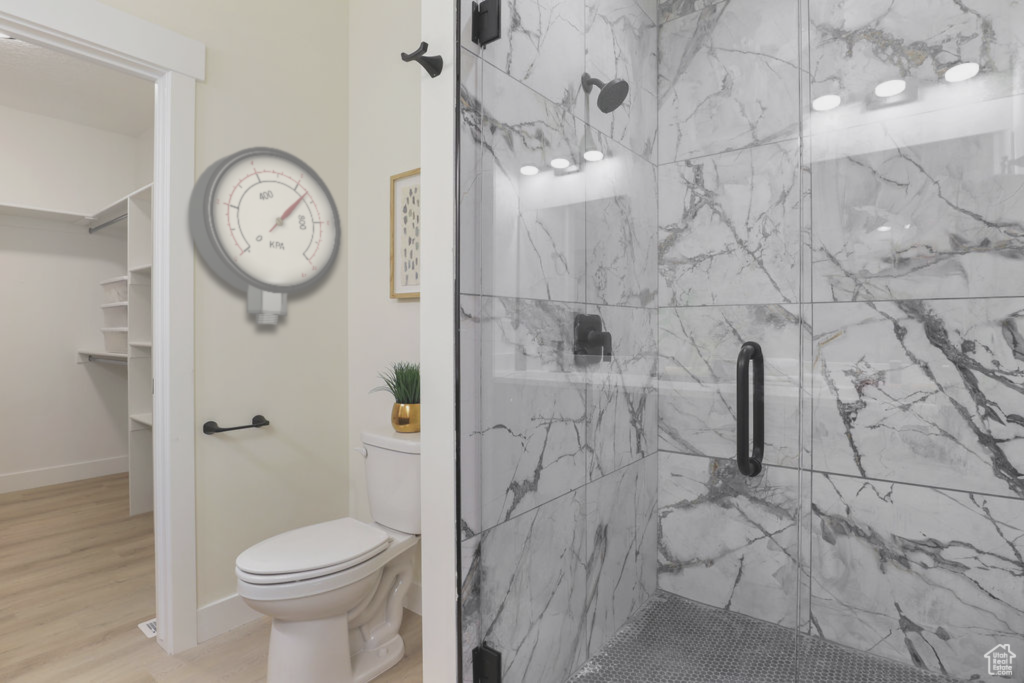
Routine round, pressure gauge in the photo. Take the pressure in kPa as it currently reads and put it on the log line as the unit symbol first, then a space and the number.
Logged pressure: kPa 650
